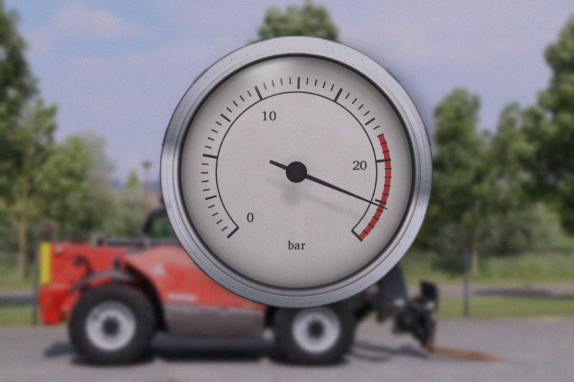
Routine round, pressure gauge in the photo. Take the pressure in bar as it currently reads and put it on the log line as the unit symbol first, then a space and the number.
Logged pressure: bar 22.75
